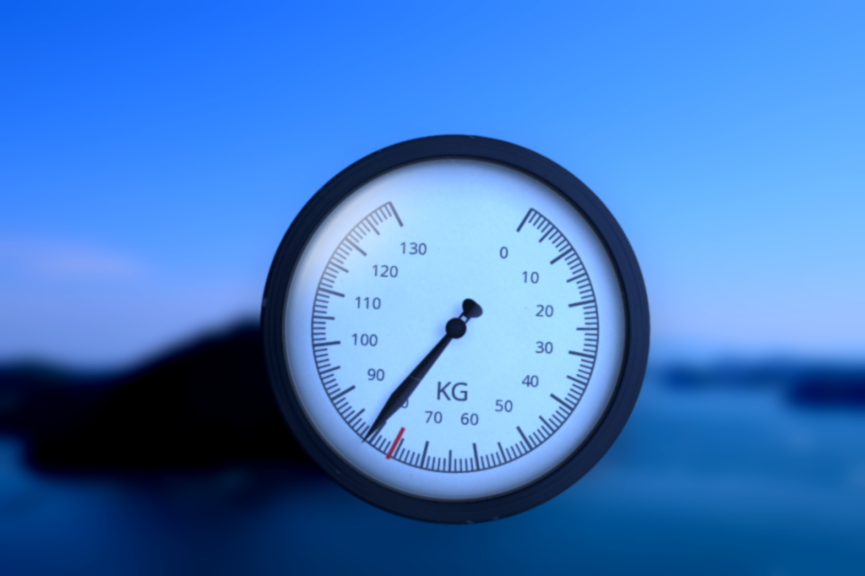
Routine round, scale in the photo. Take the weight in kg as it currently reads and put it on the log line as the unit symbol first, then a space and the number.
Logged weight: kg 81
